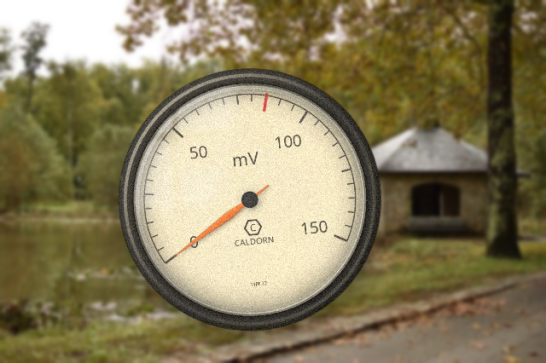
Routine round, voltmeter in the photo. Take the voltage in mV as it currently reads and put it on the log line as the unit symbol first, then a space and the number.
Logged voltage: mV 0
